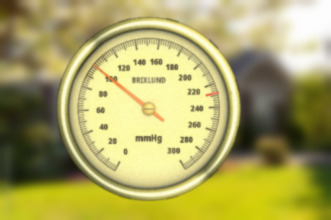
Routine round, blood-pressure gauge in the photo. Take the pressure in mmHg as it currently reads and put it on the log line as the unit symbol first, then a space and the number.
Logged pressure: mmHg 100
